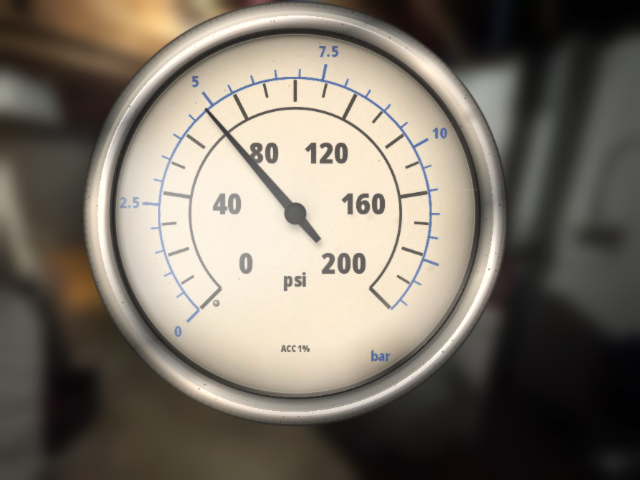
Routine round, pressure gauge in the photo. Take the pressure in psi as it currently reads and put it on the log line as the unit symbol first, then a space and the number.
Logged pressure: psi 70
